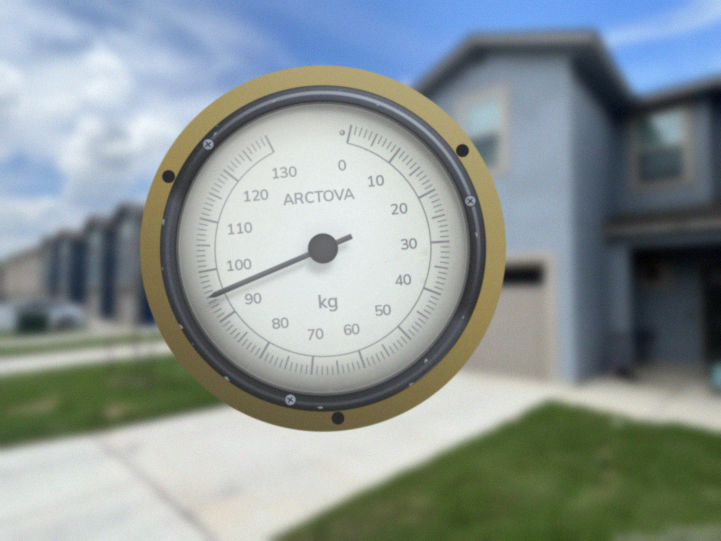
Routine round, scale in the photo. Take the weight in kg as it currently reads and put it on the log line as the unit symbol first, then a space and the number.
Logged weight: kg 95
